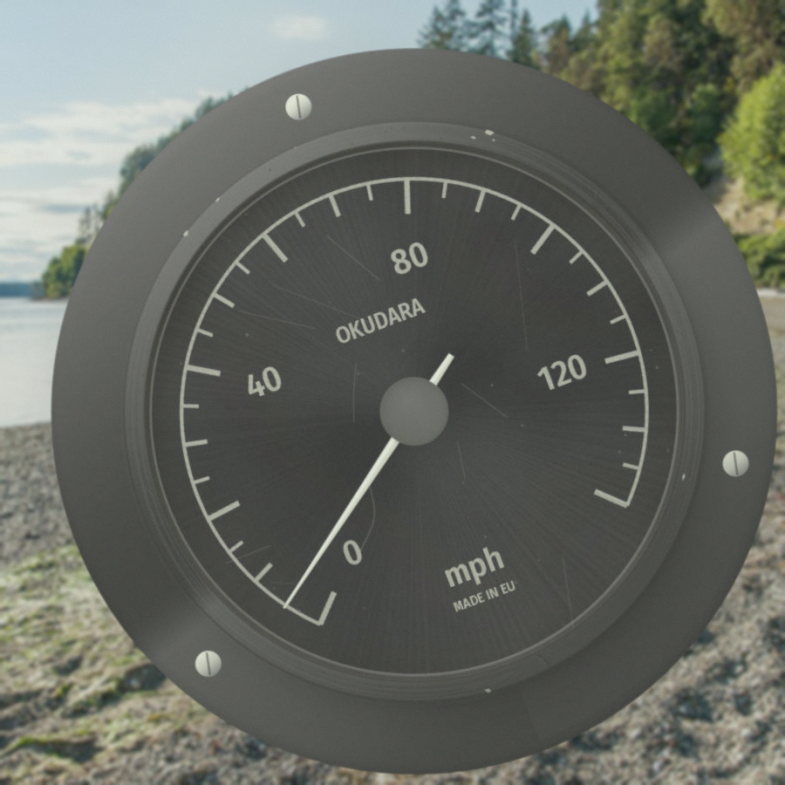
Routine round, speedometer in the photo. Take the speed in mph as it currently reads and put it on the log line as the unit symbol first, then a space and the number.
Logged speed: mph 5
